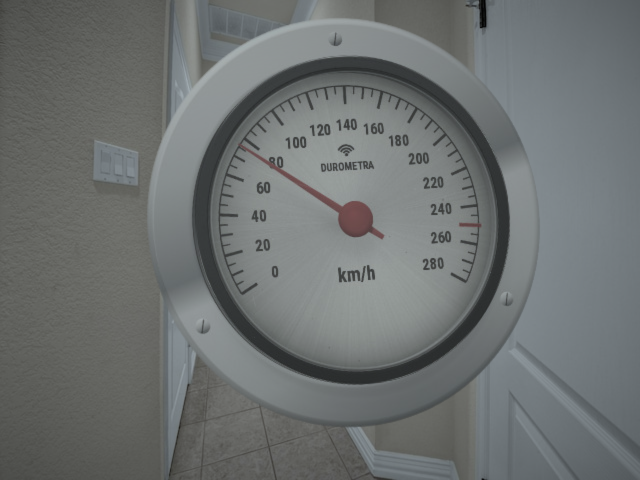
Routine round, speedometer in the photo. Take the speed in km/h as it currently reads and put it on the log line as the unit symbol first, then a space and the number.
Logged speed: km/h 75
